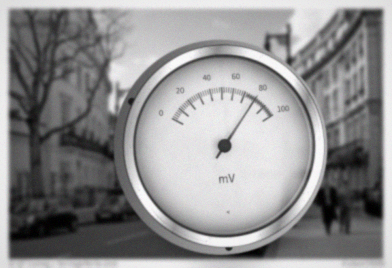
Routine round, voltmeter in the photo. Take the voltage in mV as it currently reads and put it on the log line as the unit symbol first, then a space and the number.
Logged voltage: mV 80
